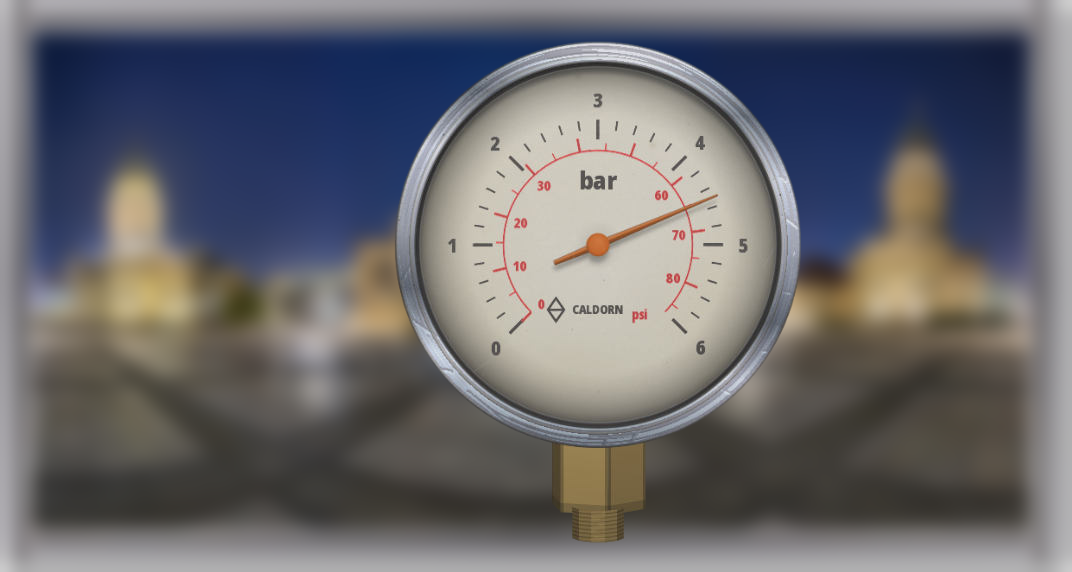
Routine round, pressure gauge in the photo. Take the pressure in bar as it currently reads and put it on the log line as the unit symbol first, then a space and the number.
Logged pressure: bar 4.5
